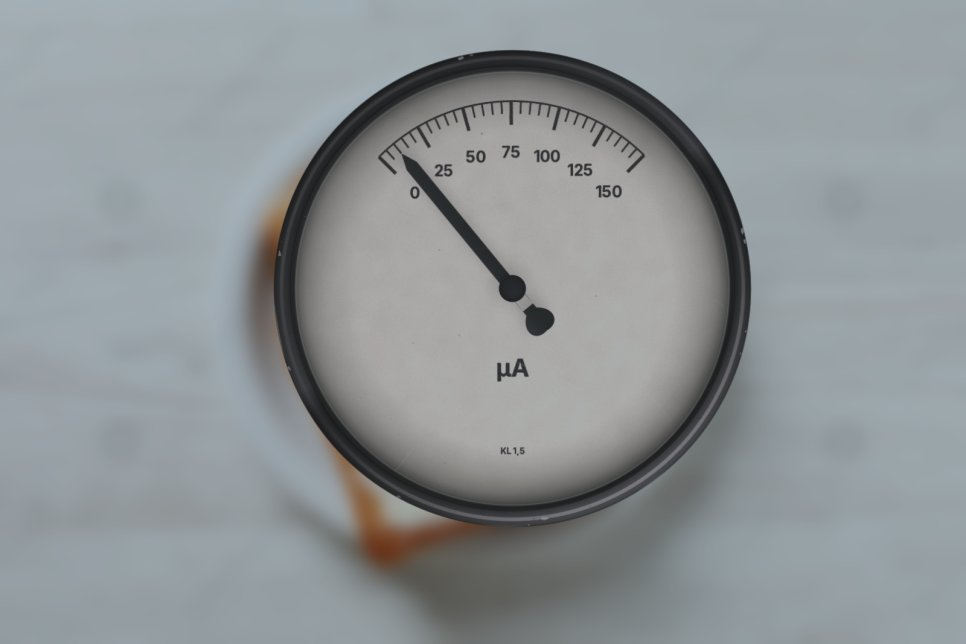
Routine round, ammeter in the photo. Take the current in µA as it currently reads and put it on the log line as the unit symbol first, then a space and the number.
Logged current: µA 10
